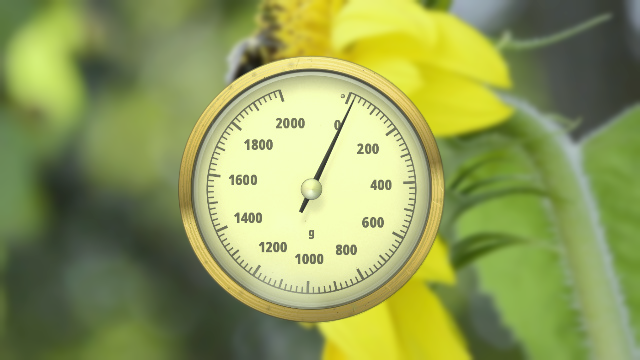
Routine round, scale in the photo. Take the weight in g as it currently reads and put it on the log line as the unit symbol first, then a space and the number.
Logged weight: g 20
